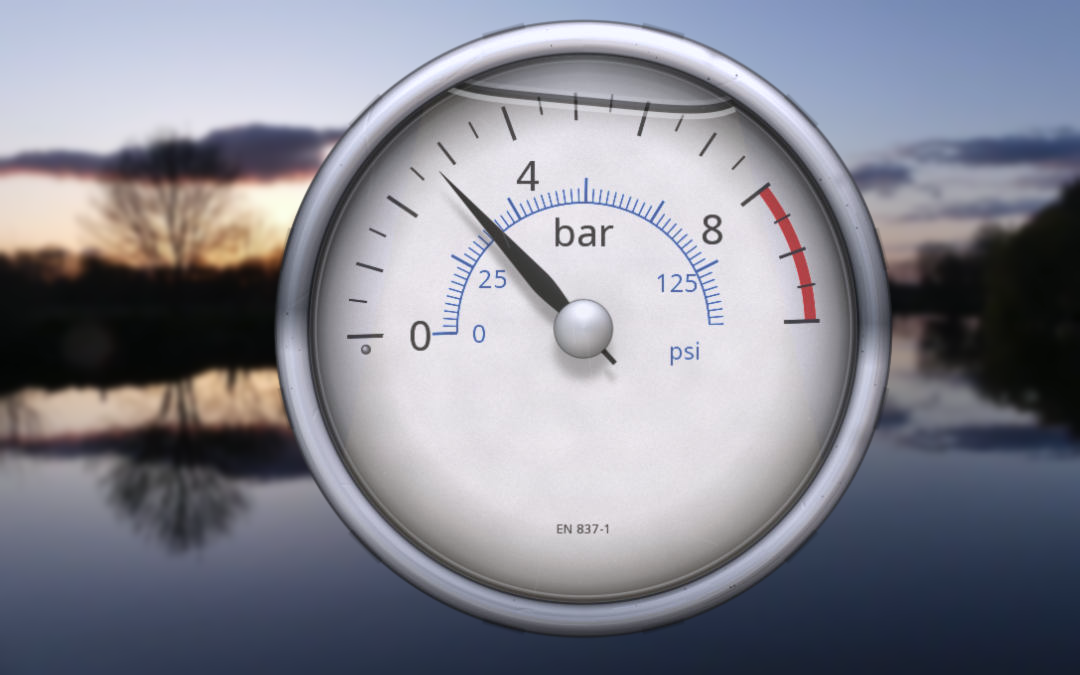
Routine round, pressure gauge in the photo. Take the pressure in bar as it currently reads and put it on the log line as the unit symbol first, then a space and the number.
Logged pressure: bar 2.75
